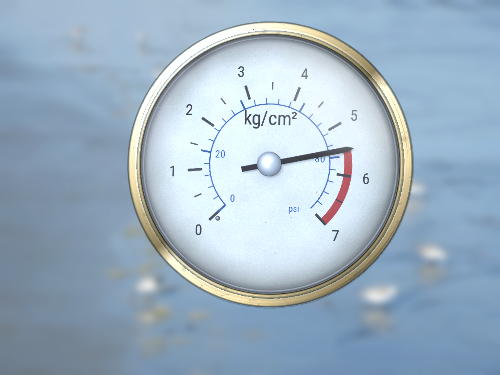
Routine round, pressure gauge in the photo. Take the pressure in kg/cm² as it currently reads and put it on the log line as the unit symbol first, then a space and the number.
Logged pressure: kg/cm² 5.5
